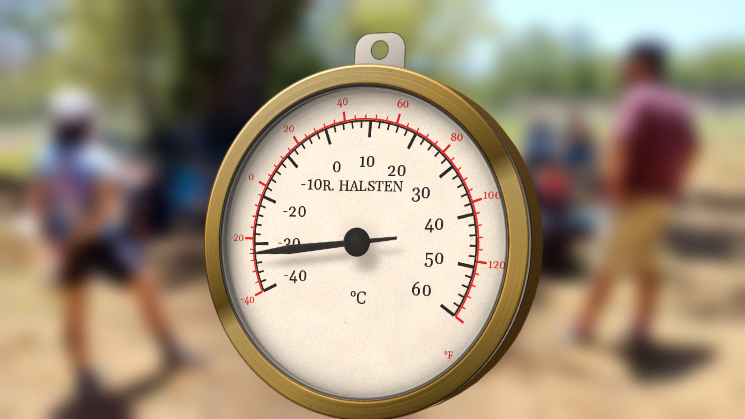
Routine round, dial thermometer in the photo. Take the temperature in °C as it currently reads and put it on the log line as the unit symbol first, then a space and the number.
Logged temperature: °C -32
